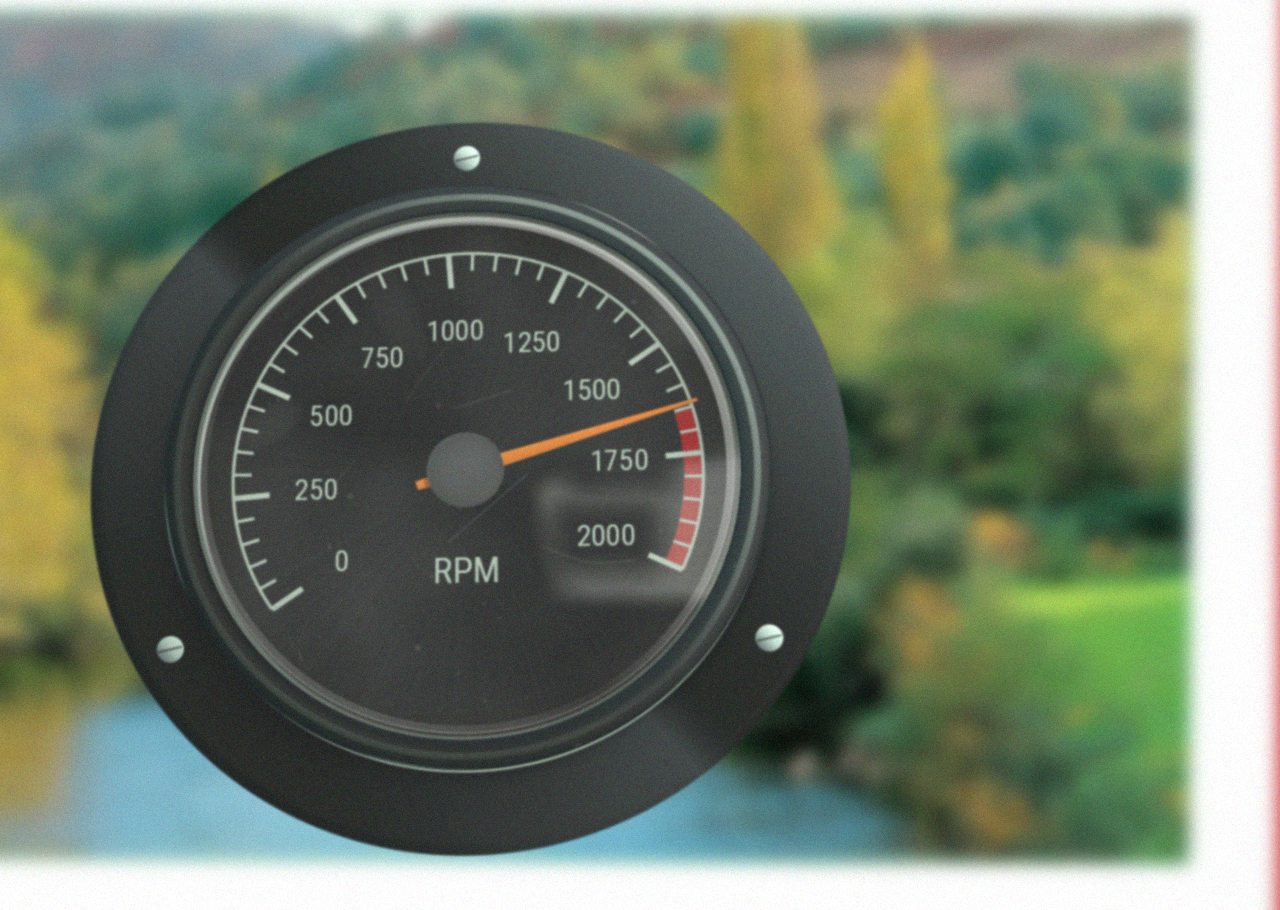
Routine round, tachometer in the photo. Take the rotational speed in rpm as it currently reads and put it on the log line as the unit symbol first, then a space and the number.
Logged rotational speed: rpm 1650
